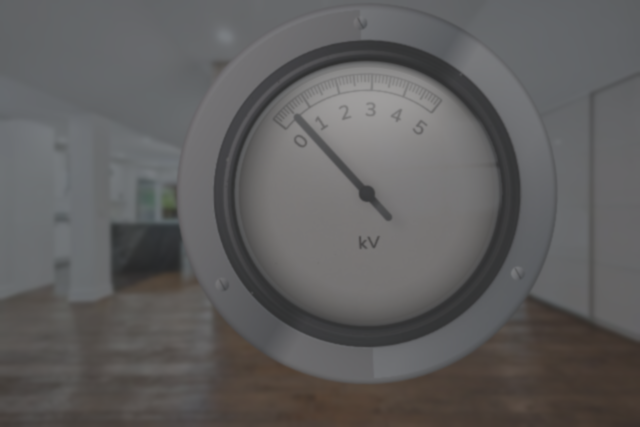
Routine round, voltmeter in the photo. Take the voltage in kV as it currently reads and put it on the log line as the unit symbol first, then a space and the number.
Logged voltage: kV 0.5
